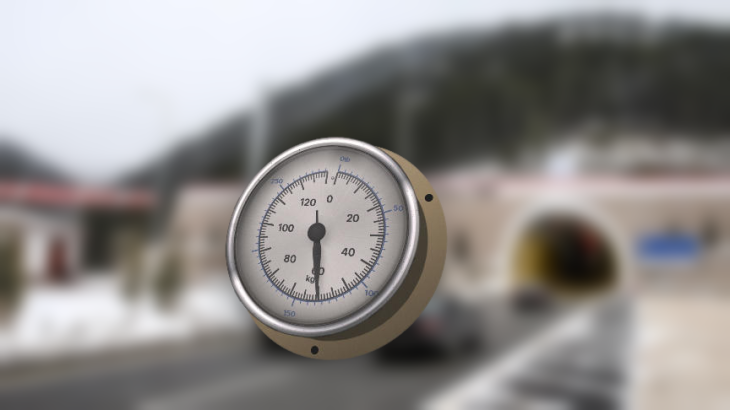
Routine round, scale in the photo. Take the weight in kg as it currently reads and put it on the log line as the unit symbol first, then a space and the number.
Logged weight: kg 60
